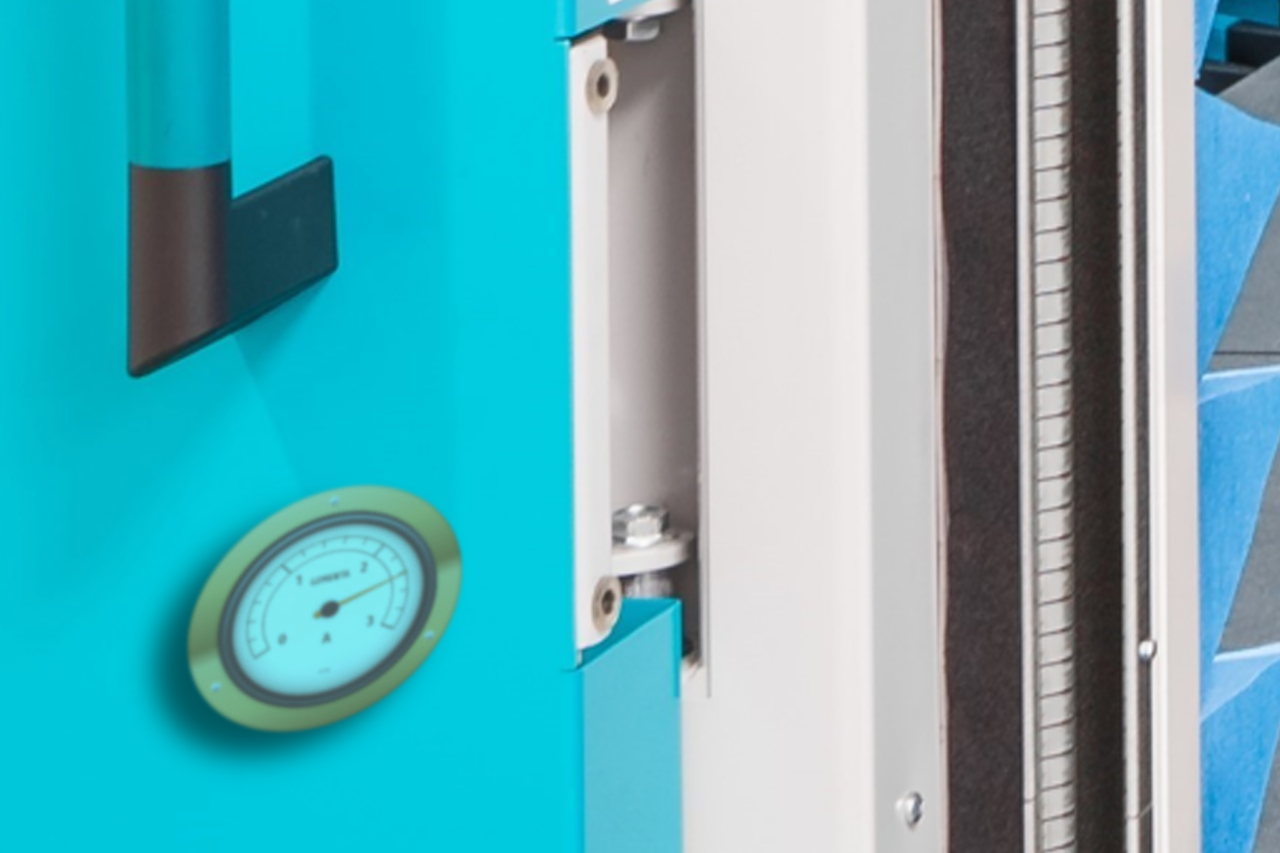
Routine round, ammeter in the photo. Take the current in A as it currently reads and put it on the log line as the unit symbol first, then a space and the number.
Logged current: A 2.4
